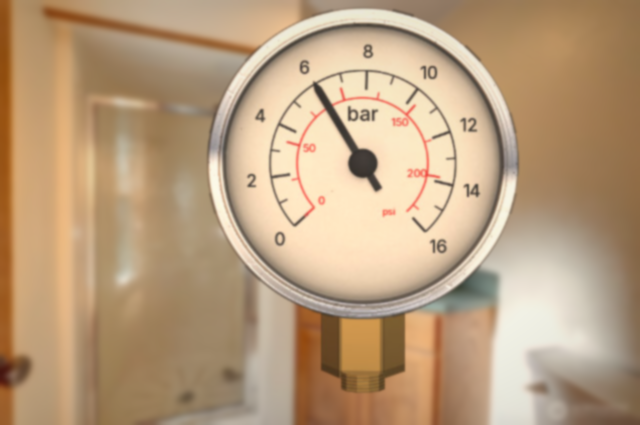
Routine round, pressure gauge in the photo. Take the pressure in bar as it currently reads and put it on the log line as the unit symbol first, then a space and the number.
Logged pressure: bar 6
